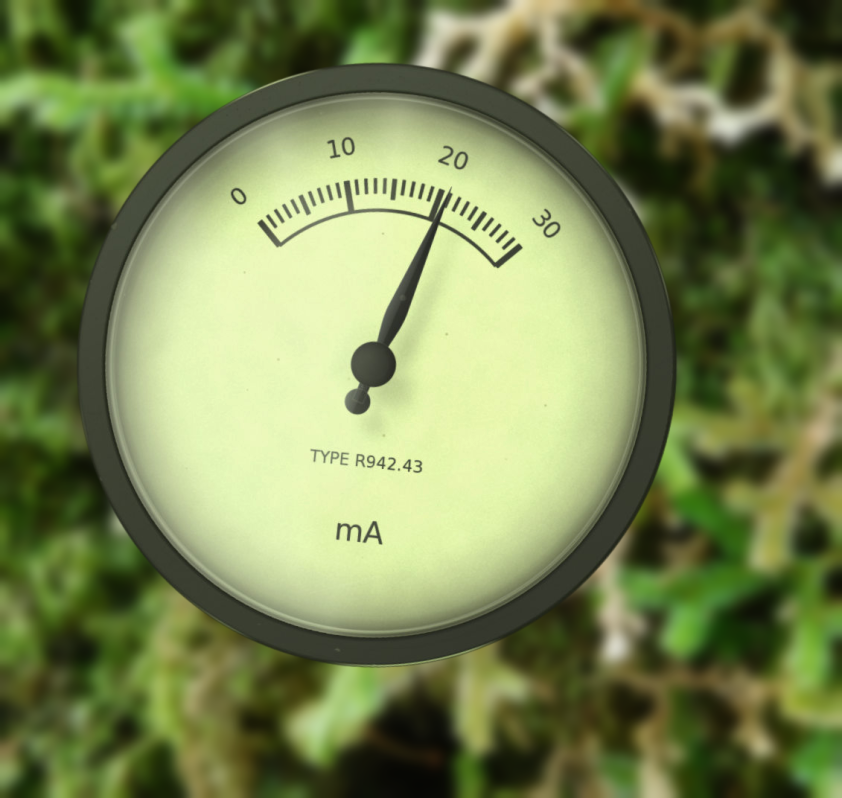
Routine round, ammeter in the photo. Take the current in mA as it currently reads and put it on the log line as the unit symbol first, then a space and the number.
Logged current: mA 21
